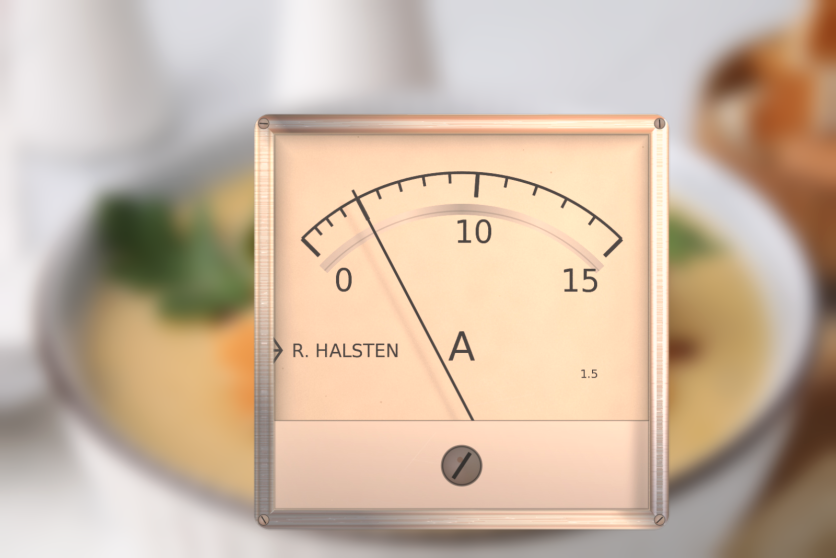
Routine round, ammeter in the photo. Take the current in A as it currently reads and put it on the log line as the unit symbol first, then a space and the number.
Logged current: A 5
